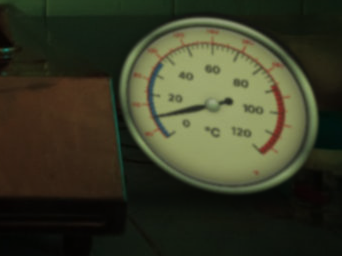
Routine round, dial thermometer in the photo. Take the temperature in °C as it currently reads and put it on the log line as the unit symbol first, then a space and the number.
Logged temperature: °C 10
